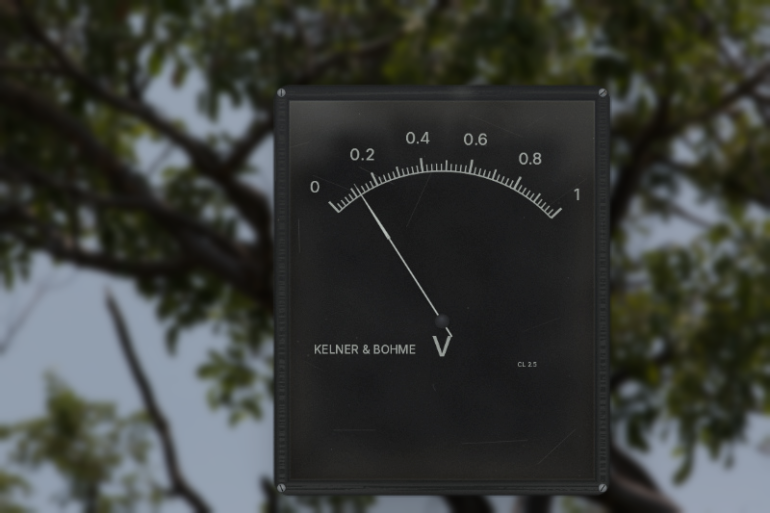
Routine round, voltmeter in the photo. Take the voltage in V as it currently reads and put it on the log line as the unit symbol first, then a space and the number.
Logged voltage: V 0.12
